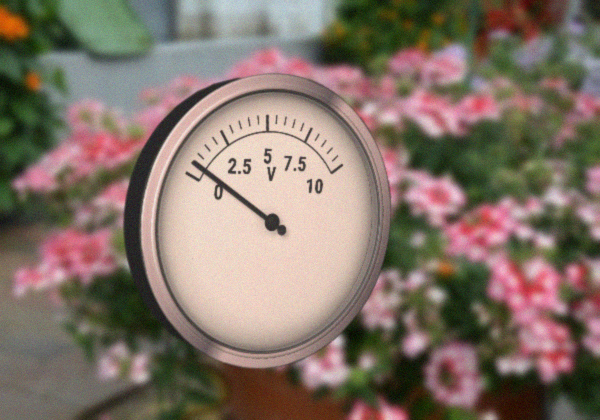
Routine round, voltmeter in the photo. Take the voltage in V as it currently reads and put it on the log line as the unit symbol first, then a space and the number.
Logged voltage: V 0.5
